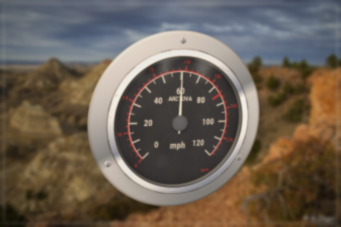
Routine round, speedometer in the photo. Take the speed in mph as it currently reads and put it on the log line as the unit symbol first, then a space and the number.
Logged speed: mph 60
